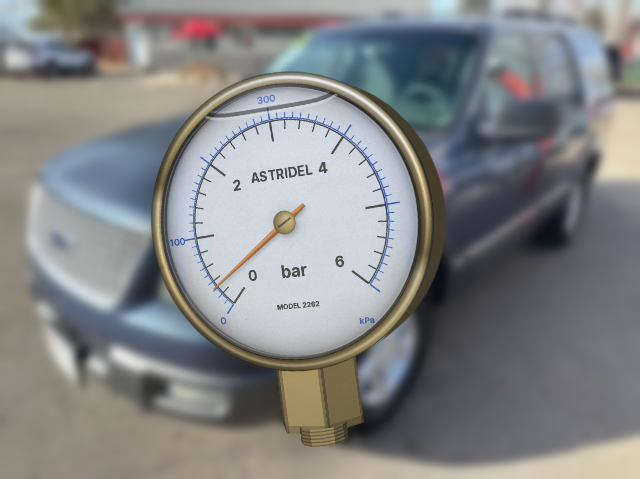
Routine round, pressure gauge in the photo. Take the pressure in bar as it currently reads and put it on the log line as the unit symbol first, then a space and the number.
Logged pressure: bar 0.3
